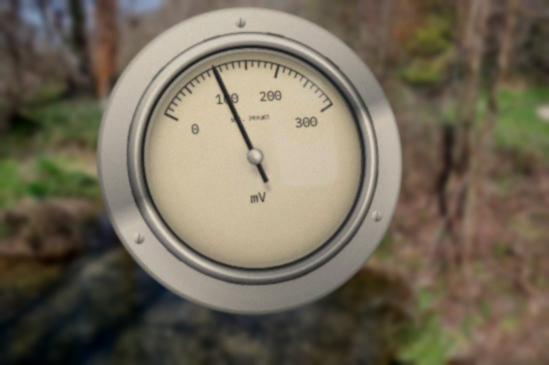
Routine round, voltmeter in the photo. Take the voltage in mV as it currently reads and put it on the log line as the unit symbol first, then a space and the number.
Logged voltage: mV 100
